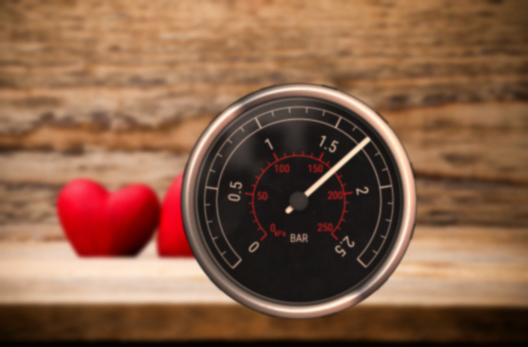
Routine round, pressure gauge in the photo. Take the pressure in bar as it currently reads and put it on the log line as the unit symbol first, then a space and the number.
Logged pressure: bar 1.7
